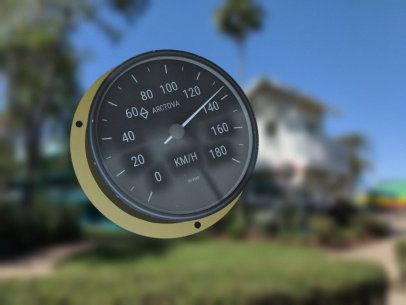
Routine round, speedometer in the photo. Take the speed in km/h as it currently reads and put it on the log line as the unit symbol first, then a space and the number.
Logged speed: km/h 135
